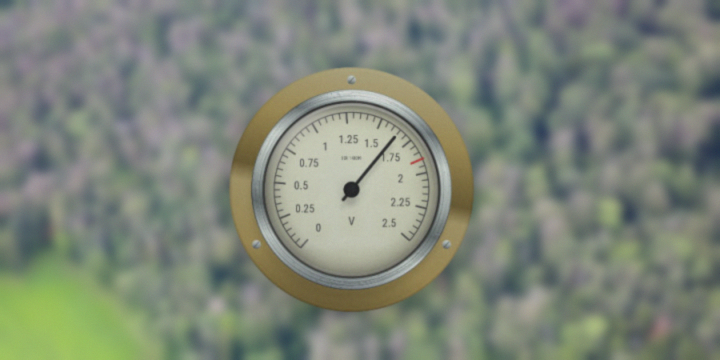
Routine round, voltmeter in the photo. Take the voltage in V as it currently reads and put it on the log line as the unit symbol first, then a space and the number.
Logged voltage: V 1.65
